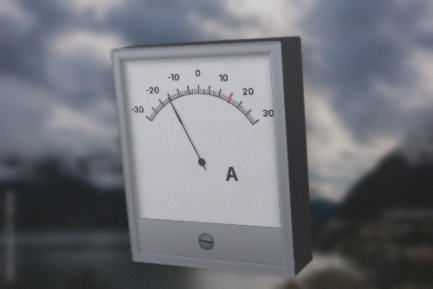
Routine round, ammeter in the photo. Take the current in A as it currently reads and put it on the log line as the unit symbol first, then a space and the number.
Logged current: A -15
